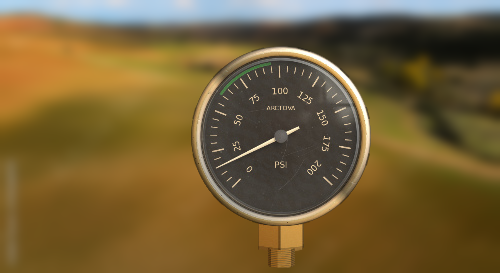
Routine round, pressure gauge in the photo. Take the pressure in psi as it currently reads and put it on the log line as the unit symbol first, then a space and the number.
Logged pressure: psi 15
